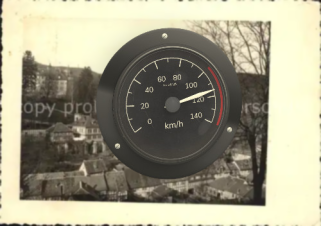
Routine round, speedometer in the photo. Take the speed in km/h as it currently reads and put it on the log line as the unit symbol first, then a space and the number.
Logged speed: km/h 115
